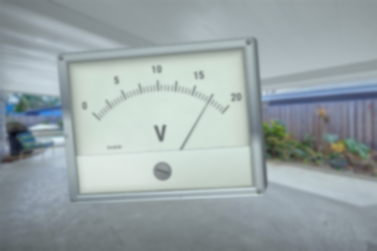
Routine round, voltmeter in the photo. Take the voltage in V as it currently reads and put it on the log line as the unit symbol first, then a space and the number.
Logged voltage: V 17.5
